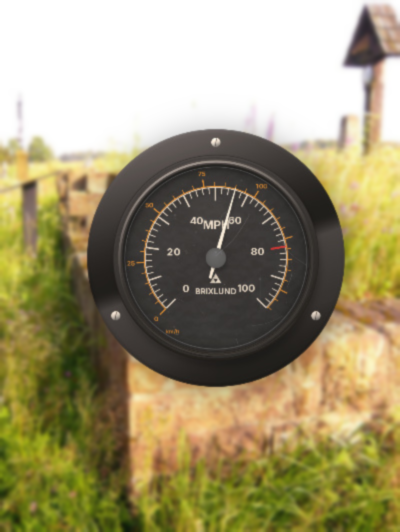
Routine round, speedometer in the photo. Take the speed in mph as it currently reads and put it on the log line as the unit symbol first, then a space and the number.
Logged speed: mph 56
